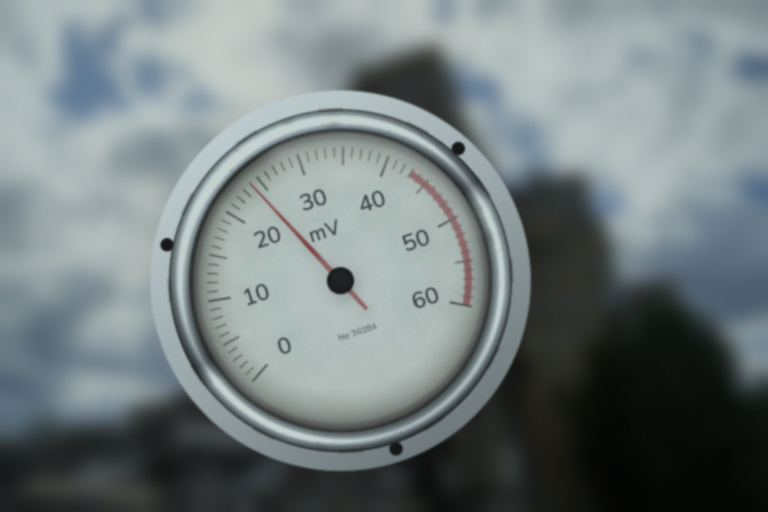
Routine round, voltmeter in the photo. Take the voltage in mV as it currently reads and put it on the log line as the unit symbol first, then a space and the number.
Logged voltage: mV 24
